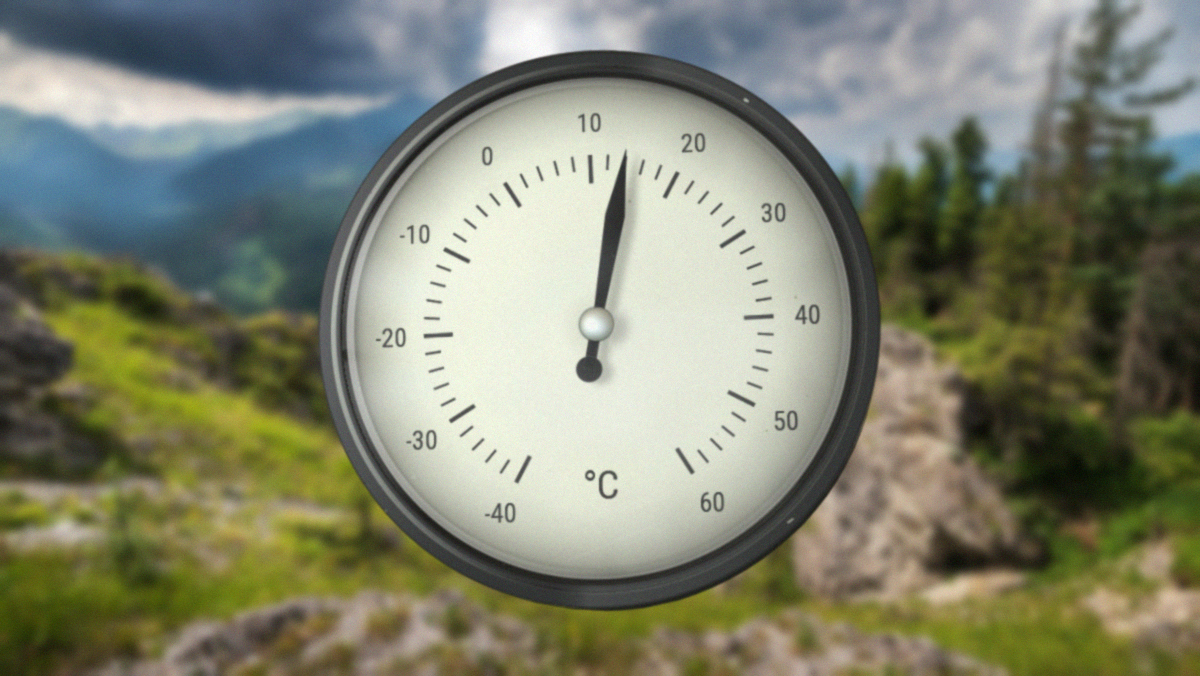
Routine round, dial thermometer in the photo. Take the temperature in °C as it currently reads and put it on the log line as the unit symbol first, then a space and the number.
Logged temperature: °C 14
